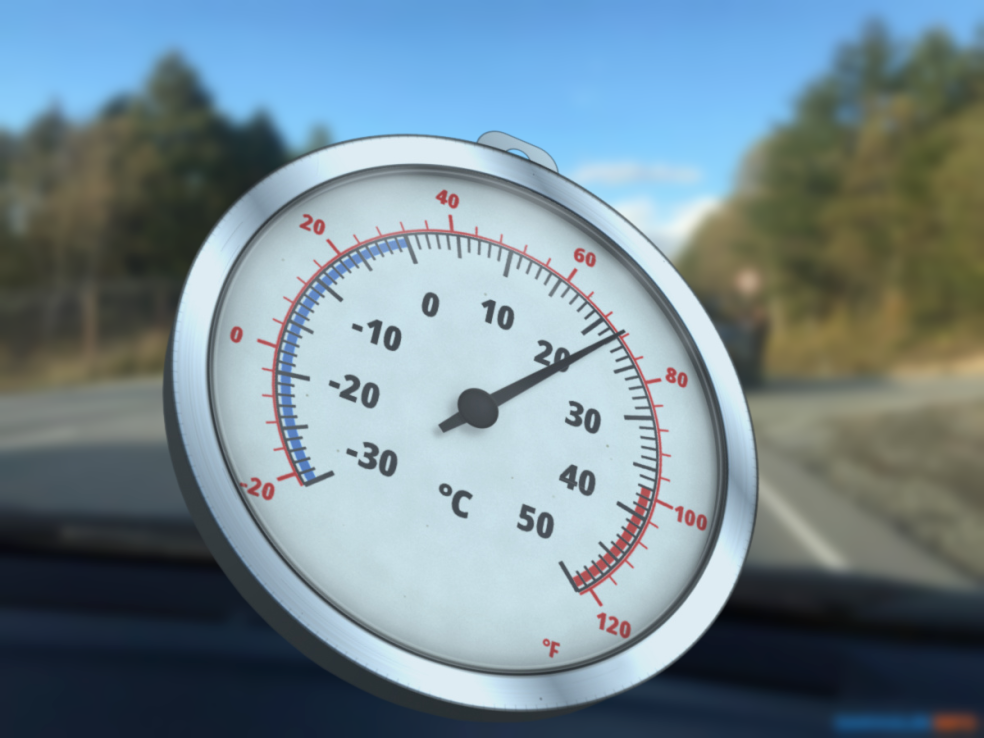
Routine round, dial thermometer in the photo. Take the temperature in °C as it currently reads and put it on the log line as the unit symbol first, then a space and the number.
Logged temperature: °C 22
